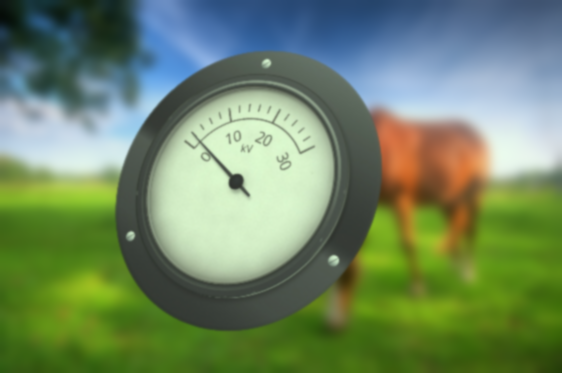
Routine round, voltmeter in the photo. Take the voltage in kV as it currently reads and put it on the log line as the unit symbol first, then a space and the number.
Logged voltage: kV 2
